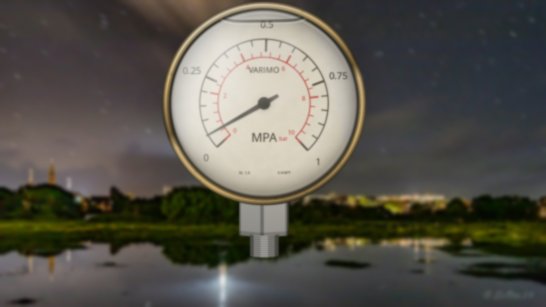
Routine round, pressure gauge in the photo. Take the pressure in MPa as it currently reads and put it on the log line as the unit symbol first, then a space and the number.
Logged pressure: MPa 0.05
